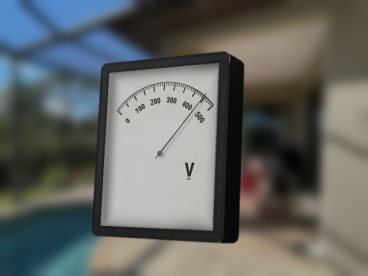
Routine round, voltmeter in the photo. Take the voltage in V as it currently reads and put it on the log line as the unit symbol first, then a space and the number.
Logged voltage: V 450
